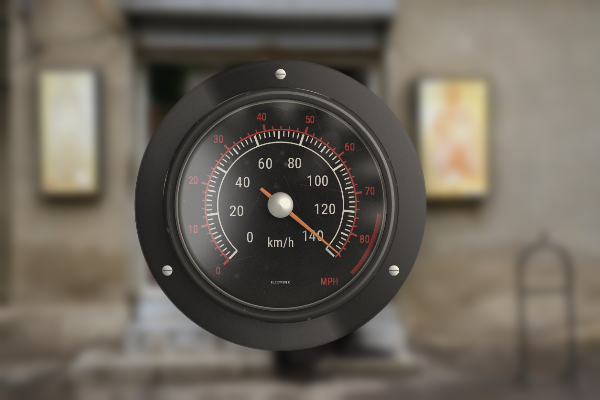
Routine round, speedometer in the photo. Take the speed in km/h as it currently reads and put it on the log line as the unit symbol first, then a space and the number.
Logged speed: km/h 138
